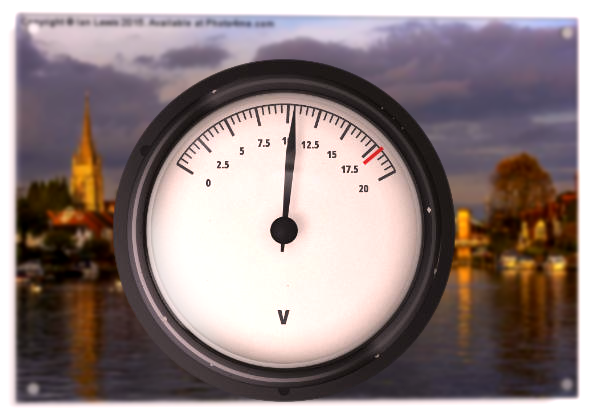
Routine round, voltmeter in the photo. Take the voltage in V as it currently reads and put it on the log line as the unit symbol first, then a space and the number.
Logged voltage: V 10.5
